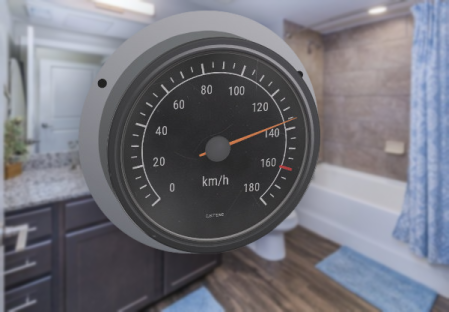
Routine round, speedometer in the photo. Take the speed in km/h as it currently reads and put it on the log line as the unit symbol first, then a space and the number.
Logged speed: km/h 135
